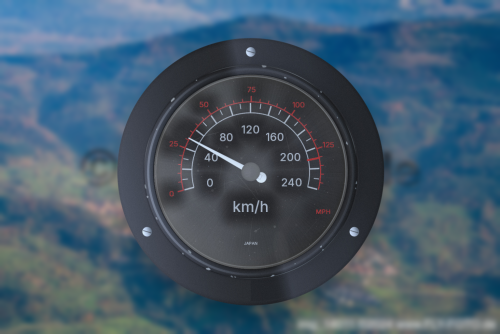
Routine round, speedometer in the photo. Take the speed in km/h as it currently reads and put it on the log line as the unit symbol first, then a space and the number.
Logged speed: km/h 50
